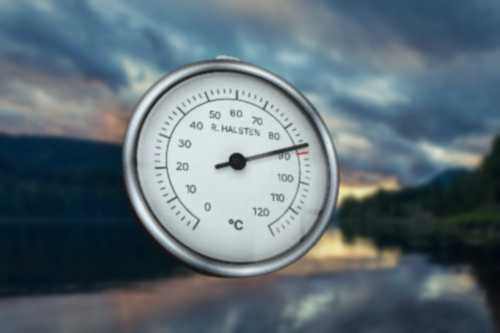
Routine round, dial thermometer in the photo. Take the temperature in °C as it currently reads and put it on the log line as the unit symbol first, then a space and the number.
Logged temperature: °C 88
